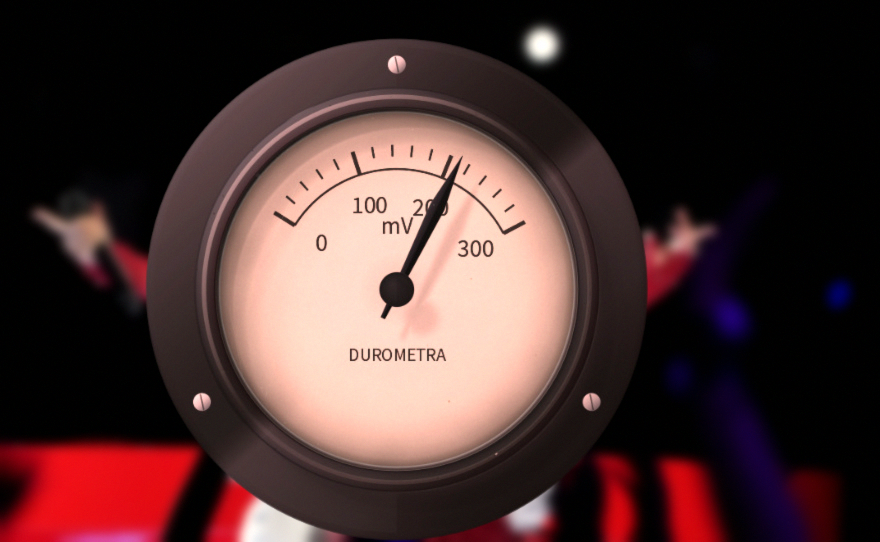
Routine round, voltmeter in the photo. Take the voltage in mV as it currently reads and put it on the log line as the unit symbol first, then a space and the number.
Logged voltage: mV 210
